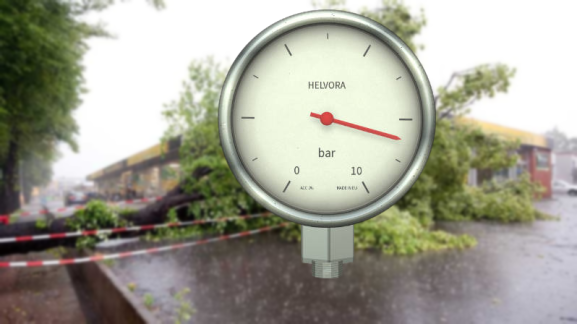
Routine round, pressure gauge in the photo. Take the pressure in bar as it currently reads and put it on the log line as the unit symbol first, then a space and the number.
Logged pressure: bar 8.5
